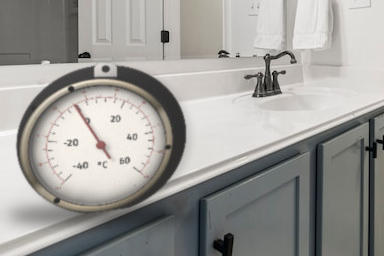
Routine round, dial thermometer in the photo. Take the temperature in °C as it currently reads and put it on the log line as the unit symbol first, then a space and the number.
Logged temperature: °C 0
